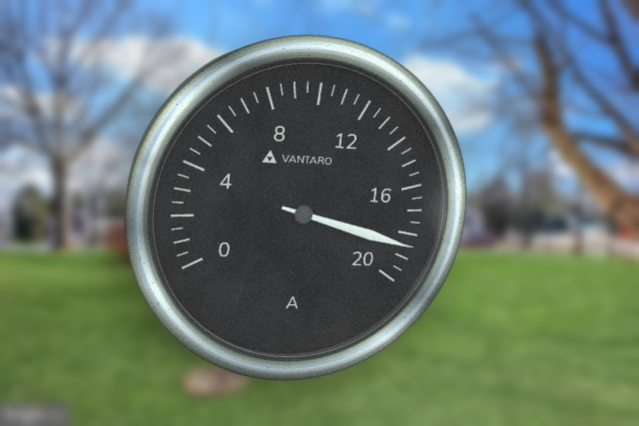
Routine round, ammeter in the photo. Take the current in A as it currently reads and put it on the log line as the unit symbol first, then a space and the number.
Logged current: A 18.5
